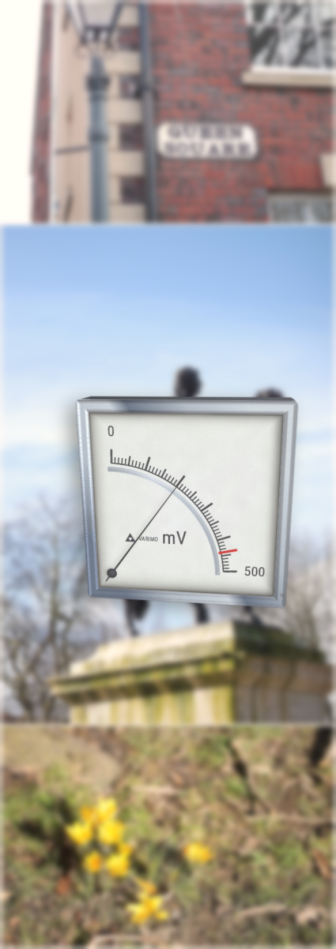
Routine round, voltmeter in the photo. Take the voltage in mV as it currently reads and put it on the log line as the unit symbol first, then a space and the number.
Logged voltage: mV 200
